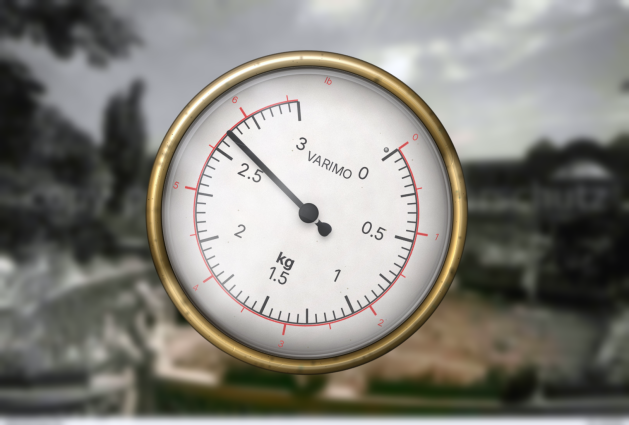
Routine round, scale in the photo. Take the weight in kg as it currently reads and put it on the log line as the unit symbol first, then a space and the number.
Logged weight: kg 2.6
